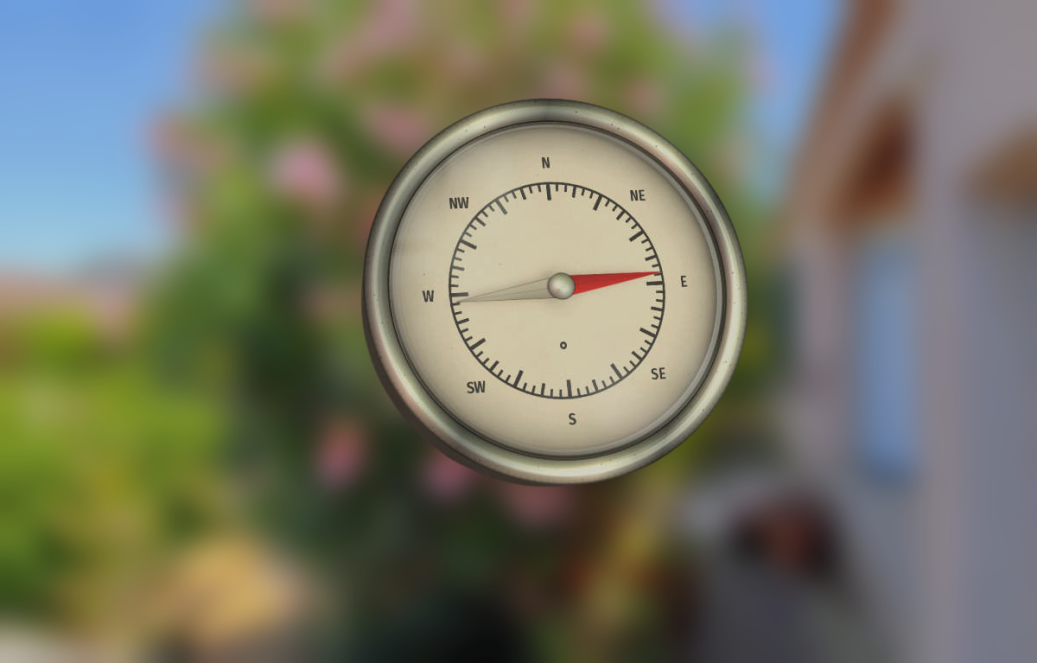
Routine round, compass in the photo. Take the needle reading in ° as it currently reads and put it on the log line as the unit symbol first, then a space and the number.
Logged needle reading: ° 85
